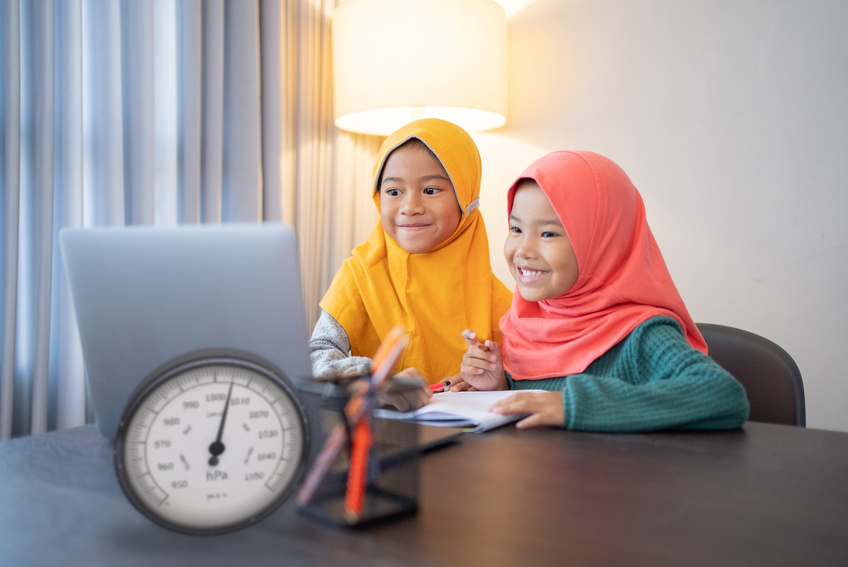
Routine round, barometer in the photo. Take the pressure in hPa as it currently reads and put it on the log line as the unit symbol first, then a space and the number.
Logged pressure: hPa 1005
